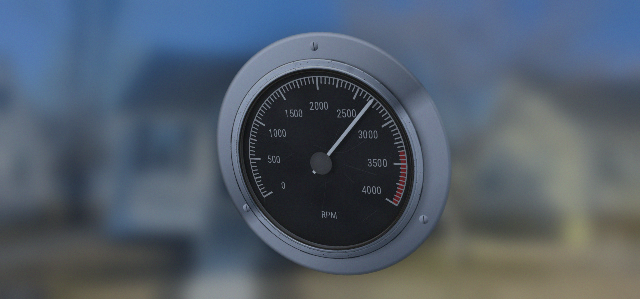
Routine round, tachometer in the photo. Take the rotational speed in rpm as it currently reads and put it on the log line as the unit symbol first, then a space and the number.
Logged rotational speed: rpm 2700
